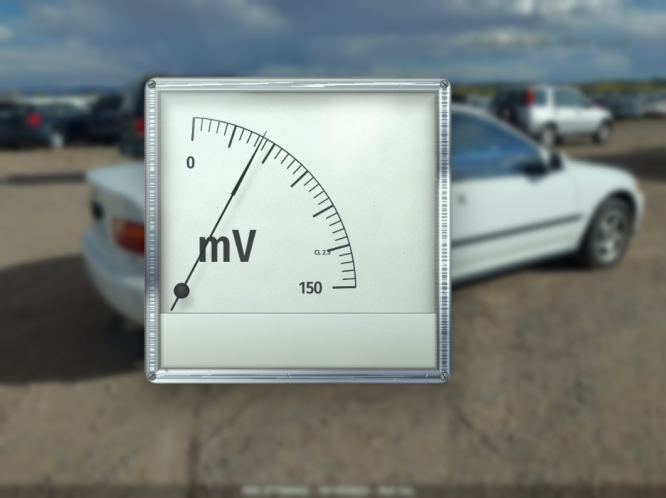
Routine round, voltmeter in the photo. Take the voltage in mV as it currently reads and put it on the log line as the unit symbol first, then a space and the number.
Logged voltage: mV 42.5
